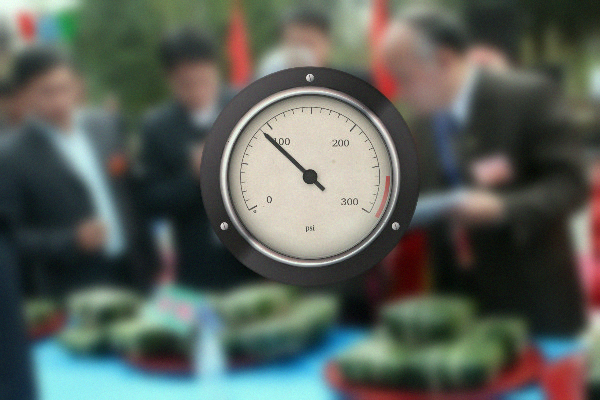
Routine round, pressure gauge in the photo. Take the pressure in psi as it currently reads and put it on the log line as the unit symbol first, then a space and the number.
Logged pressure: psi 90
